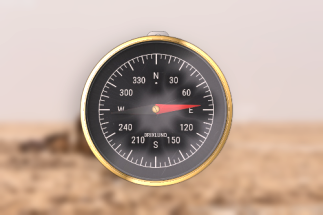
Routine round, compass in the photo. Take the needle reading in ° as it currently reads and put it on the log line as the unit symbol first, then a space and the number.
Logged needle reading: ° 85
